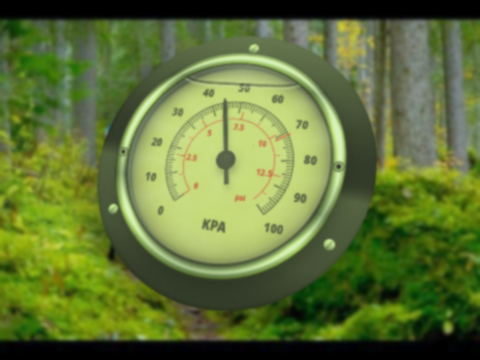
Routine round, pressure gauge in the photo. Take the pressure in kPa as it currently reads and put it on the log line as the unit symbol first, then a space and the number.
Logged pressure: kPa 45
